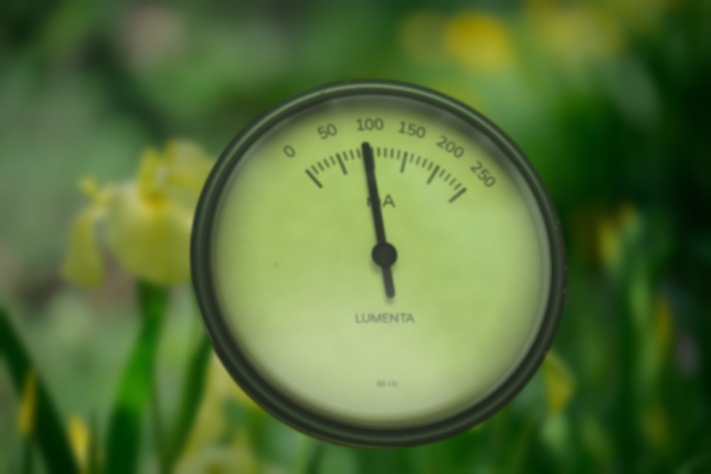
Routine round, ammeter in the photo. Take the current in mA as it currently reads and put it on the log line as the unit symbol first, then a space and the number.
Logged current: mA 90
